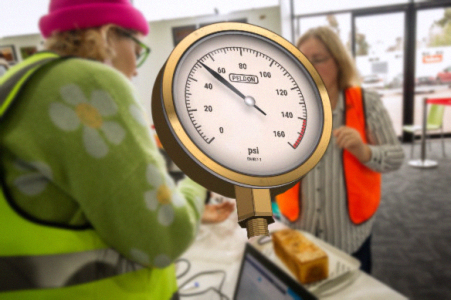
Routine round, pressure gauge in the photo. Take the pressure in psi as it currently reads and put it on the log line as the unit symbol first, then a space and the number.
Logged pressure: psi 50
